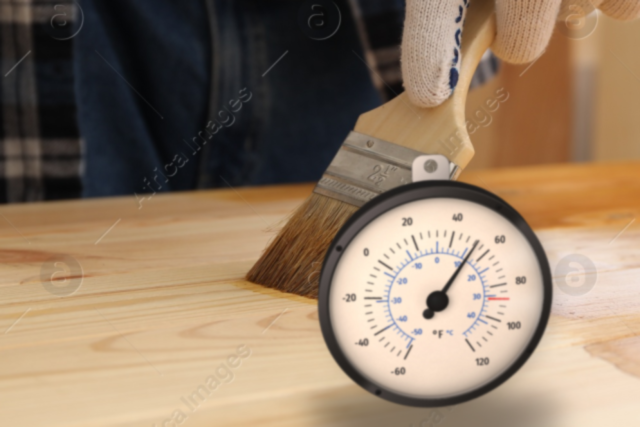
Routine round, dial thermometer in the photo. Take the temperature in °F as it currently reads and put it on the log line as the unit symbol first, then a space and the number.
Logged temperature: °F 52
